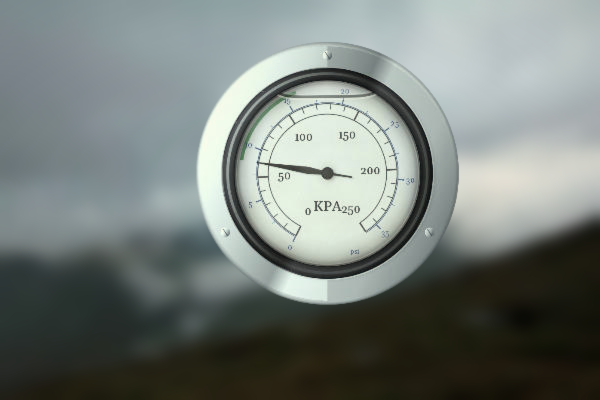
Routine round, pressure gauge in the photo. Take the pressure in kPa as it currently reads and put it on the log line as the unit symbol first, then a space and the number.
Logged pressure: kPa 60
